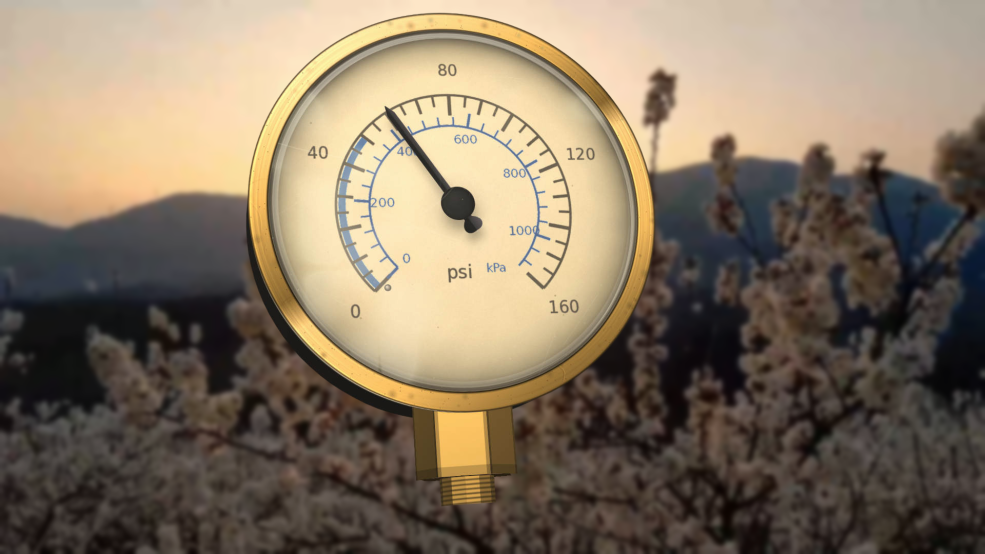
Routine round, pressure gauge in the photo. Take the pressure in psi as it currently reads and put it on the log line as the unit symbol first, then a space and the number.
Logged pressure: psi 60
